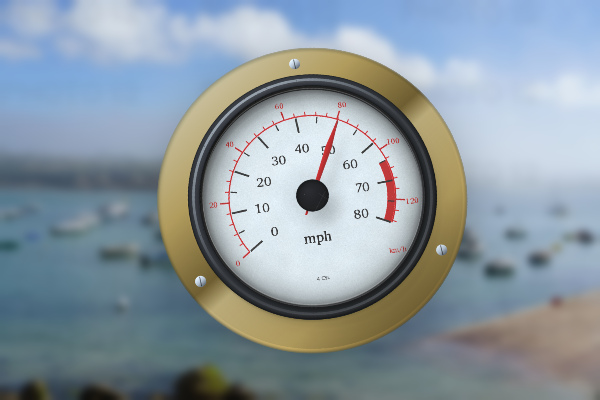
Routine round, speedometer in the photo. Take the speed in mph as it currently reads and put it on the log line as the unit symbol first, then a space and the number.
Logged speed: mph 50
